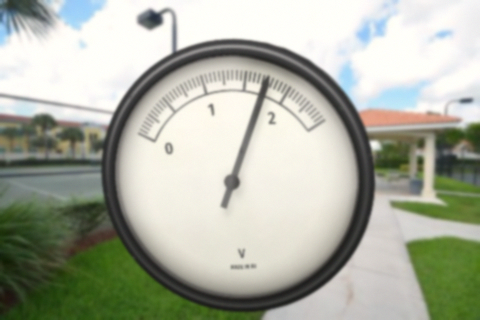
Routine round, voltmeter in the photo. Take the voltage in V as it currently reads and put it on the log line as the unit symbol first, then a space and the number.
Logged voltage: V 1.75
